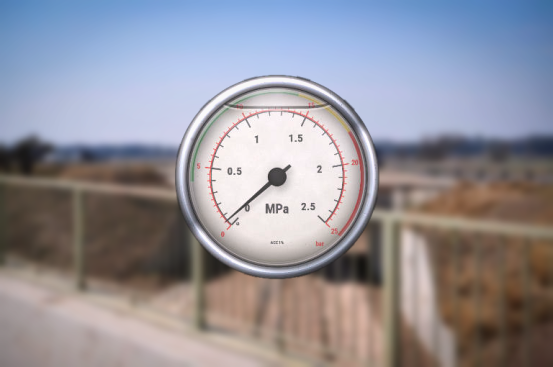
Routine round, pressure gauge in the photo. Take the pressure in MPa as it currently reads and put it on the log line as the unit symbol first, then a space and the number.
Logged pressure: MPa 0.05
